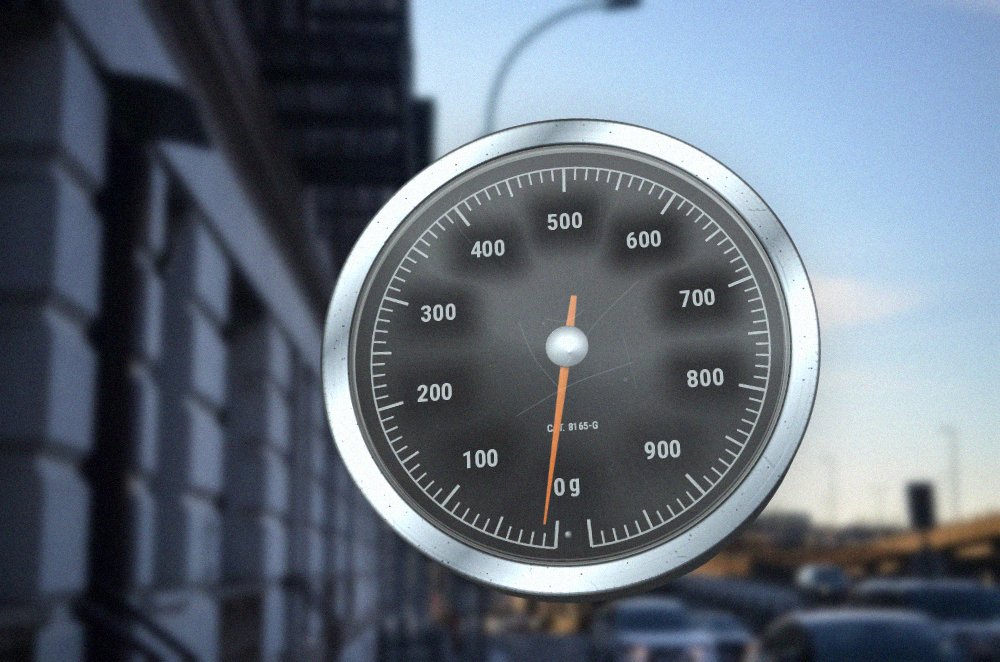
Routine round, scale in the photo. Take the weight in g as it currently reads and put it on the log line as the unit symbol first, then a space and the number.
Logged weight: g 10
